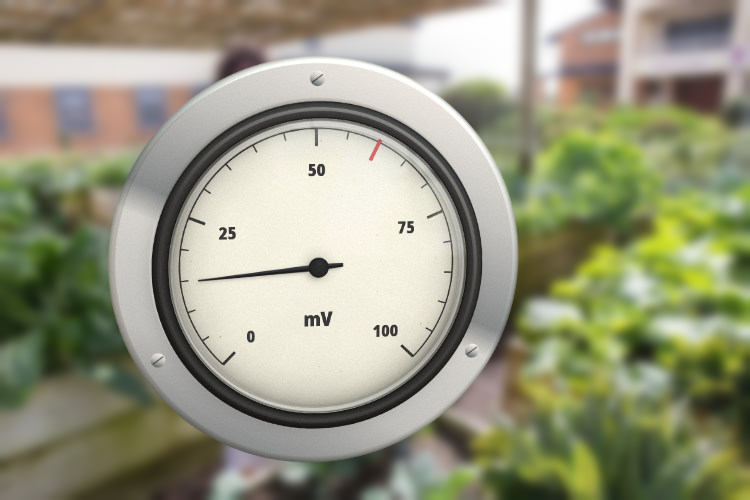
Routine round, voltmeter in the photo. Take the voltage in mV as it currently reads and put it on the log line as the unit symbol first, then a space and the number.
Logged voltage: mV 15
